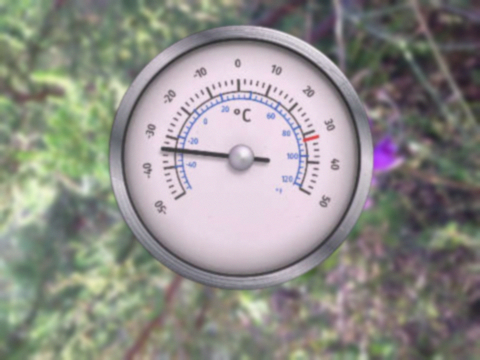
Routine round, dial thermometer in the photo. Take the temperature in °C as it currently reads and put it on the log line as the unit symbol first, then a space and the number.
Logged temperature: °C -34
